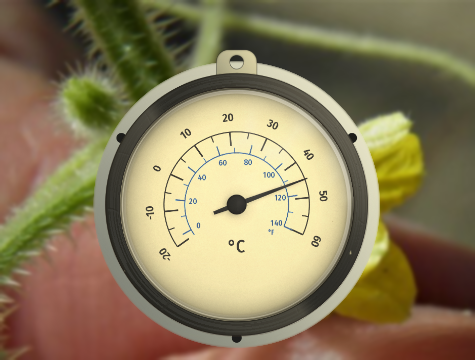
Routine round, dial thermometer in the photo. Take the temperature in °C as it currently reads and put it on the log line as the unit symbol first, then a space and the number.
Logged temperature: °C 45
